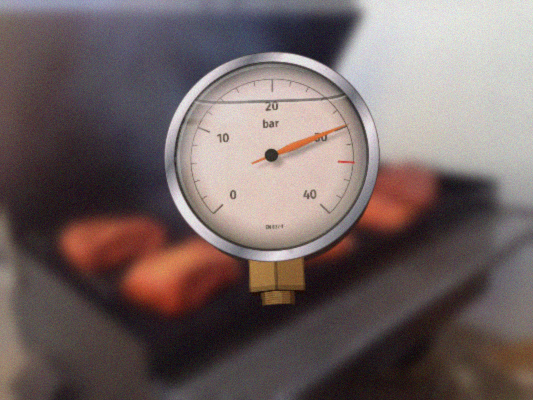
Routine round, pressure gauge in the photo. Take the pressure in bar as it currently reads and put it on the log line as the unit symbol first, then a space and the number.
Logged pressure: bar 30
